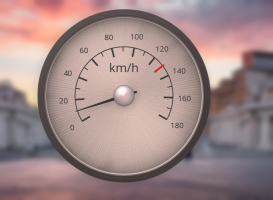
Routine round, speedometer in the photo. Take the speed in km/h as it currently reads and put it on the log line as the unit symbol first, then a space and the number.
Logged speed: km/h 10
